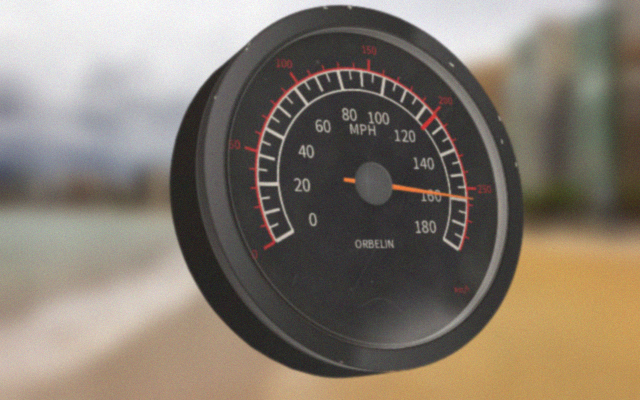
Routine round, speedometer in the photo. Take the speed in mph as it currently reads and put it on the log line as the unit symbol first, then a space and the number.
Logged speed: mph 160
